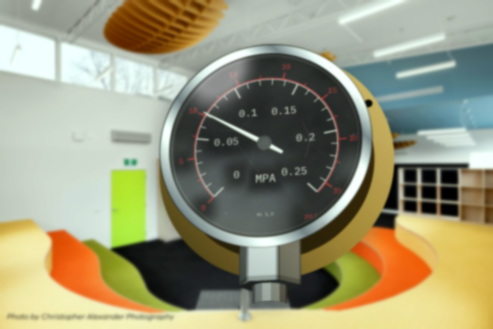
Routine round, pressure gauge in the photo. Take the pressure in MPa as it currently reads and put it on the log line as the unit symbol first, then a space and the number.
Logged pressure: MPa 0.07
